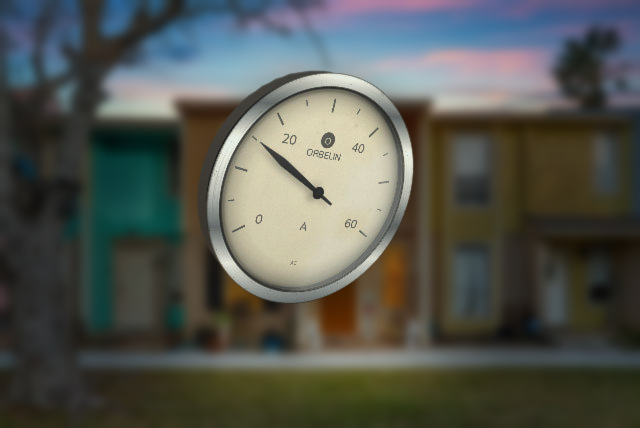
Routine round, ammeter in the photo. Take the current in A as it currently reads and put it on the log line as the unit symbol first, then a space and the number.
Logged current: A 15
